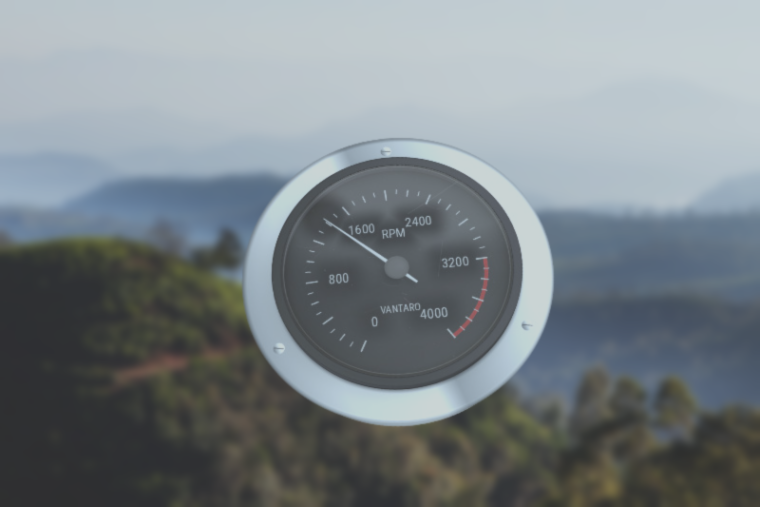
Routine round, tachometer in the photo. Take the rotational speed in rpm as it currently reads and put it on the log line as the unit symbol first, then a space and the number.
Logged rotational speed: rpm 1400
